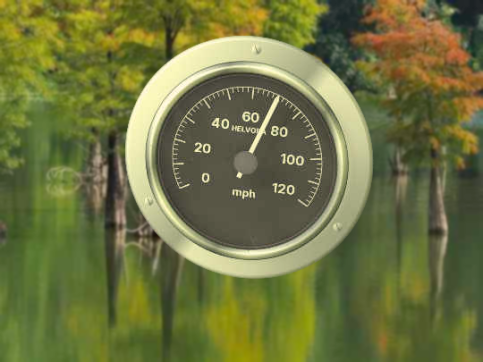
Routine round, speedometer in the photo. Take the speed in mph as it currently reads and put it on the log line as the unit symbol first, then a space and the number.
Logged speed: mph 70
